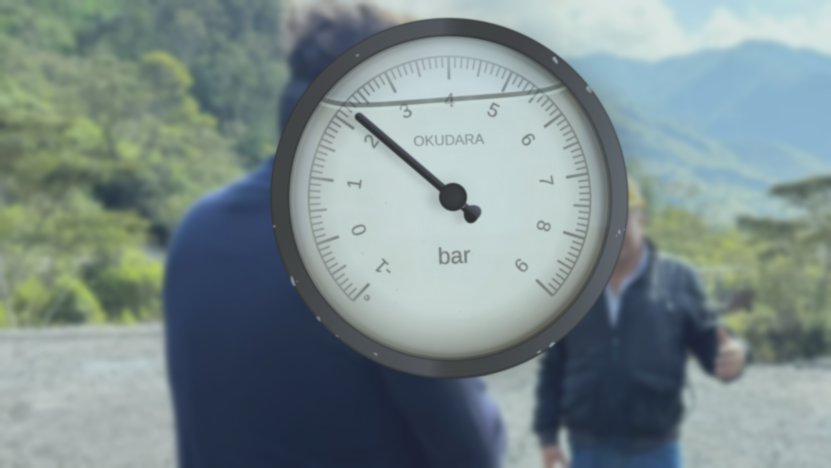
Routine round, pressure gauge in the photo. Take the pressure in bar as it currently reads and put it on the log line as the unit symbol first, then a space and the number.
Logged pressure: bar 2.2
